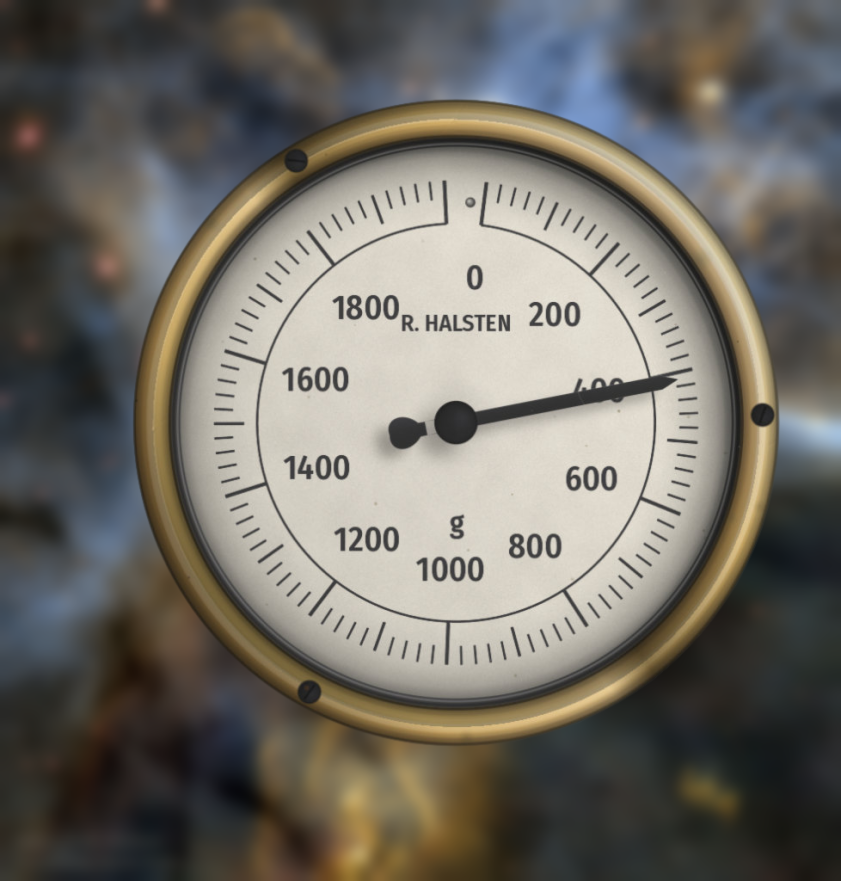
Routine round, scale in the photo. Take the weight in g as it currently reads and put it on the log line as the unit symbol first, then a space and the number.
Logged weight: g 410
